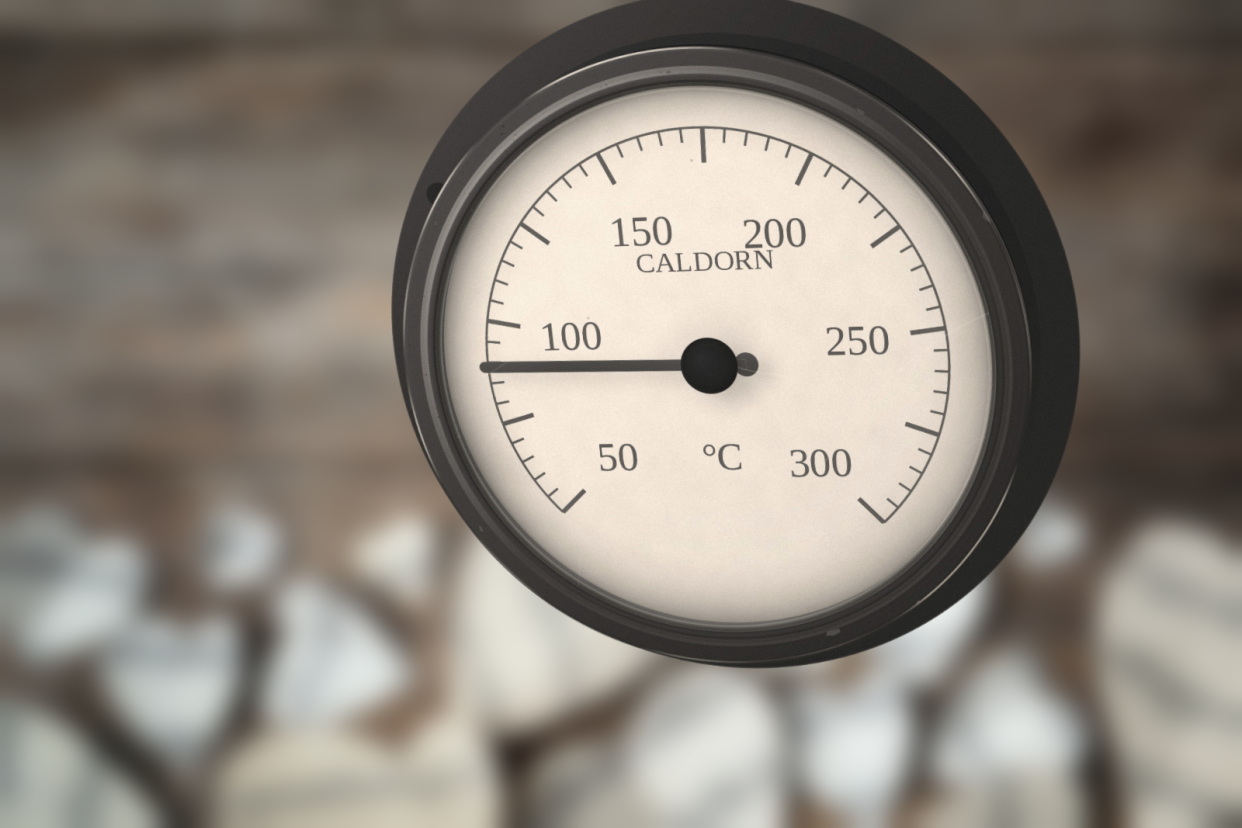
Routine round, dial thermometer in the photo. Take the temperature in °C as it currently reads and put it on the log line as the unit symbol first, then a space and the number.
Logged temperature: °C 90
